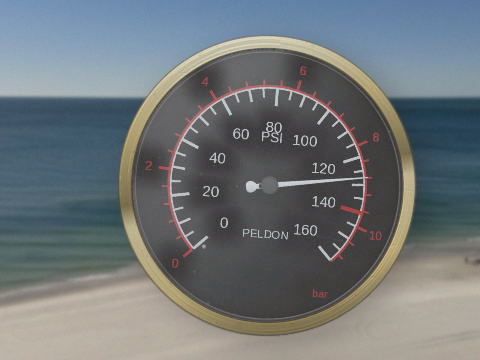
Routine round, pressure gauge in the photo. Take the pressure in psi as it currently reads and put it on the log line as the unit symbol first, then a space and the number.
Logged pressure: psi 127.5
